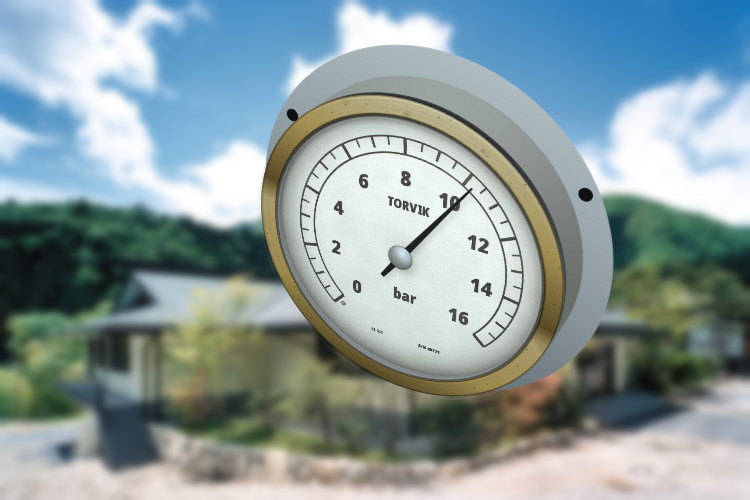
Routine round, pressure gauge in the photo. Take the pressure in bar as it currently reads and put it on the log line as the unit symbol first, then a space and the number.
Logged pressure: bar 10.25
